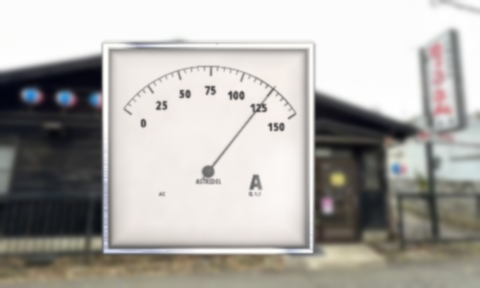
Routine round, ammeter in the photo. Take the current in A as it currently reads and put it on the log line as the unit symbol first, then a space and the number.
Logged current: A 125
